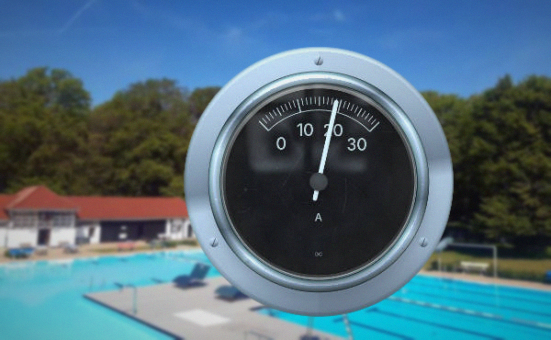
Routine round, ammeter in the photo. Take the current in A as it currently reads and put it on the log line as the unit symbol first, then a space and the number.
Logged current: A 19
